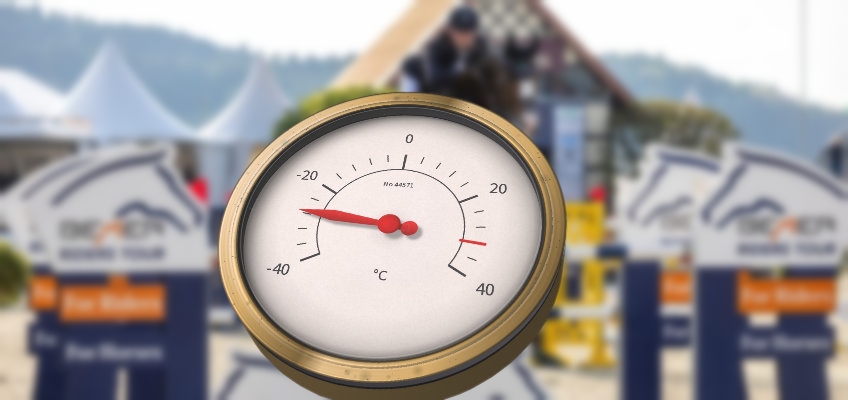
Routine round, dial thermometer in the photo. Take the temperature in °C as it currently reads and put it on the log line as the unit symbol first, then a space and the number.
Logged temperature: °C -28
